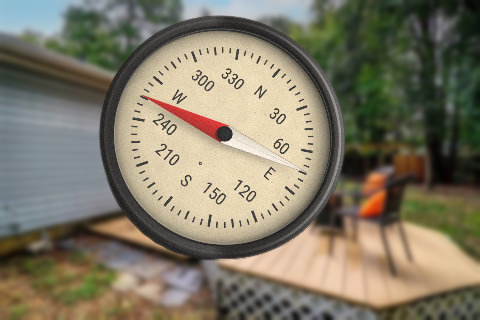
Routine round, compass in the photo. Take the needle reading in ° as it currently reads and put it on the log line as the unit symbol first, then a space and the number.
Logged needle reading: ° 255
